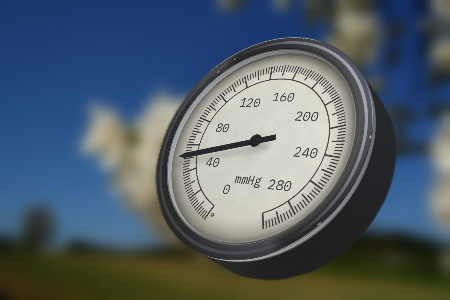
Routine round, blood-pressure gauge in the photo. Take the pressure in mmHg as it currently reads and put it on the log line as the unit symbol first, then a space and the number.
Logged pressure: mmHg 50
